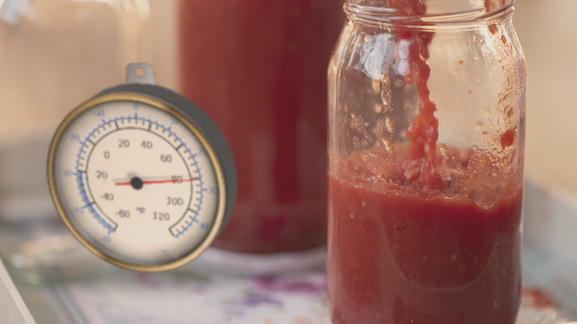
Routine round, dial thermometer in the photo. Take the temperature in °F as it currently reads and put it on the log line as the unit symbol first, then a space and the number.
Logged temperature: °F 80
